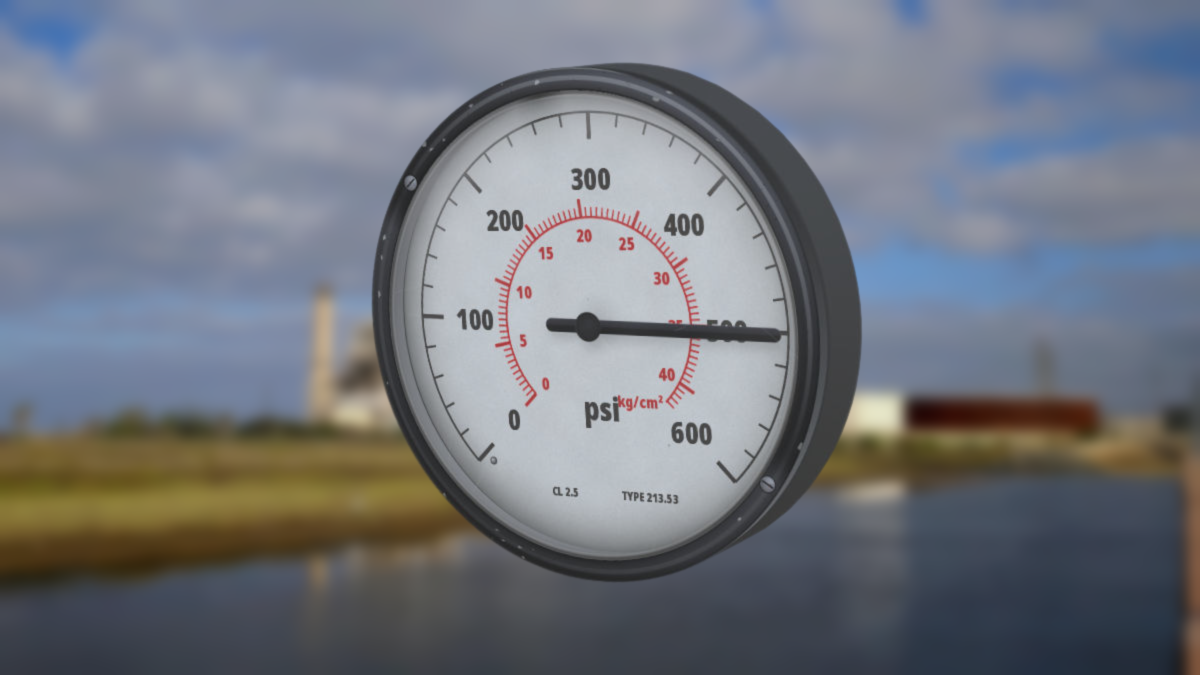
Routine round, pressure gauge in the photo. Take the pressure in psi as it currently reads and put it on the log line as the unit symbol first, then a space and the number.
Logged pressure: psi 500
